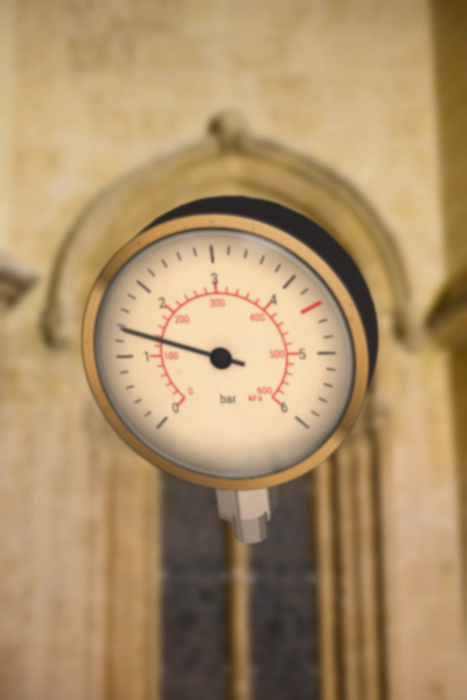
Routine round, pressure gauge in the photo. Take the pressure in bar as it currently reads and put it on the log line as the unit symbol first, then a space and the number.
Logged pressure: bar 1.4
